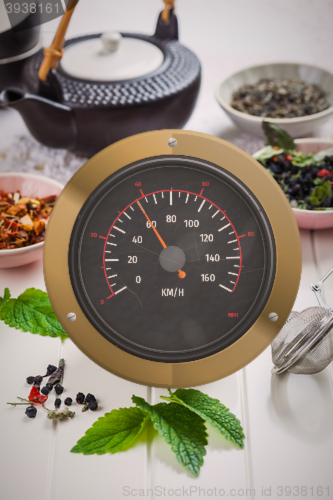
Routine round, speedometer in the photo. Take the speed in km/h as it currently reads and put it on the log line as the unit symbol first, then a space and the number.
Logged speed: km/h 60
